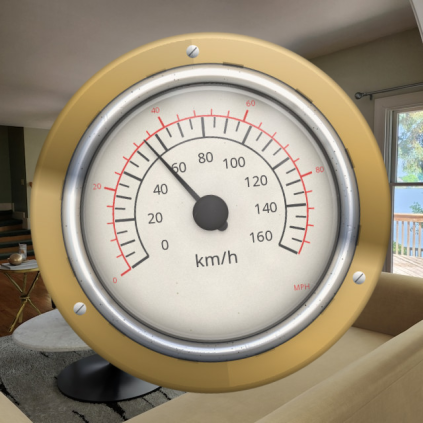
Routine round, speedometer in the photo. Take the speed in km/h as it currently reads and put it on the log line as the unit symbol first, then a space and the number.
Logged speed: km/h 55
